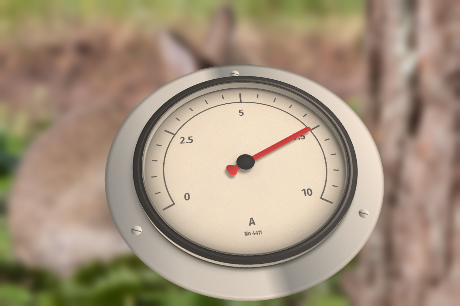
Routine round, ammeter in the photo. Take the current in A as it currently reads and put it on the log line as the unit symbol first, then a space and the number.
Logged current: A 7.5
